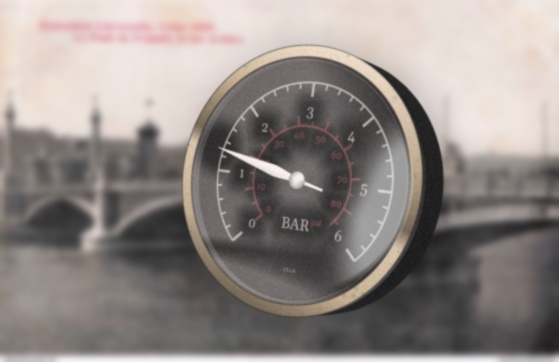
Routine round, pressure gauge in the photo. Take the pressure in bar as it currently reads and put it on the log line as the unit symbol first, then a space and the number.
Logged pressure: bar 1.3
